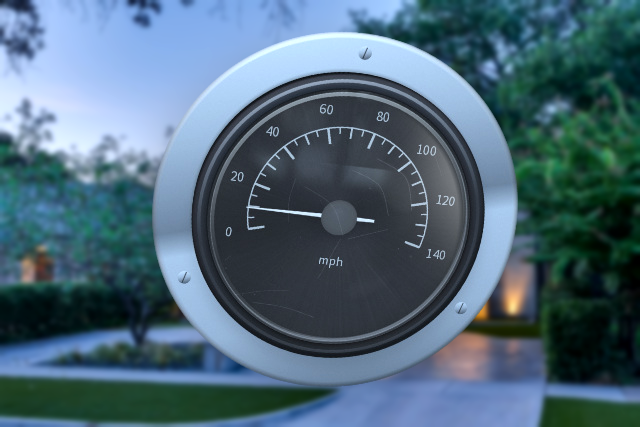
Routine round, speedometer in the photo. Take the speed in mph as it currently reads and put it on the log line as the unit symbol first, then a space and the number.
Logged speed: mph 10
